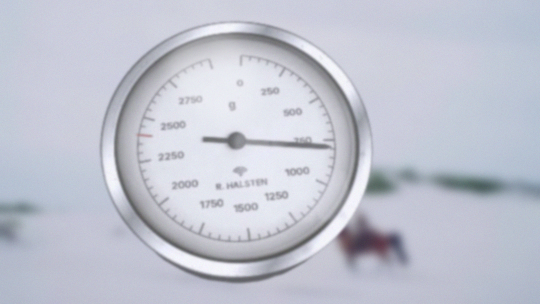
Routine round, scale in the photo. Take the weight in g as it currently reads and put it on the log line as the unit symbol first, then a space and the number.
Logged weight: g 800
